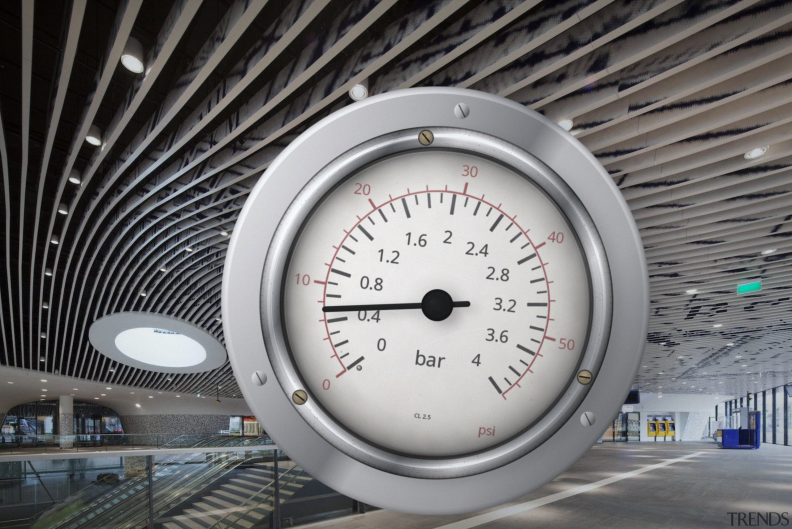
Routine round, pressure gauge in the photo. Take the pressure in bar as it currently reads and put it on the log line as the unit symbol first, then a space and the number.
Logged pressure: bar 0.5
